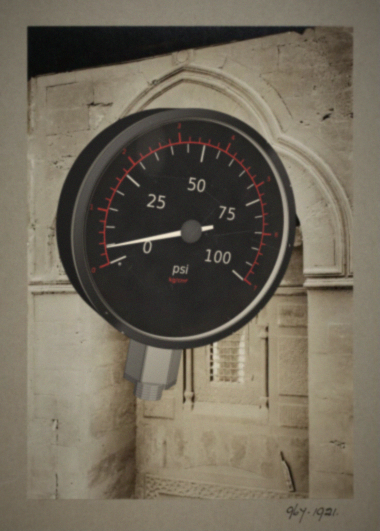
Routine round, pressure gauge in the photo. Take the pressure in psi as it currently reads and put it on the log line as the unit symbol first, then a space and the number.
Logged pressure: psi 5
